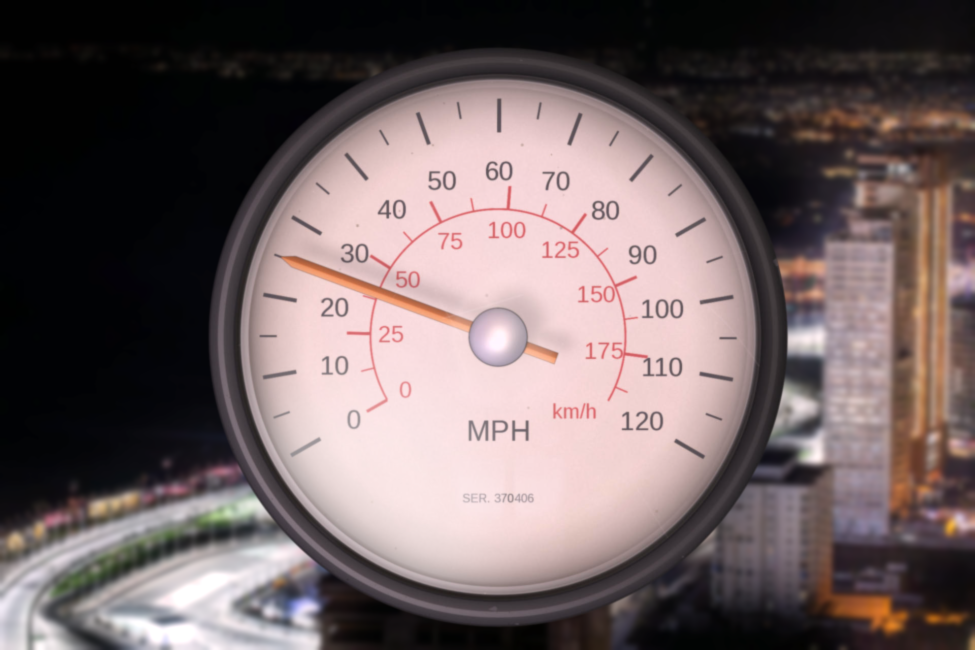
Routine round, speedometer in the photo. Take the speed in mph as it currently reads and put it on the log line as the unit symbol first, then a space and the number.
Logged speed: mph 25
